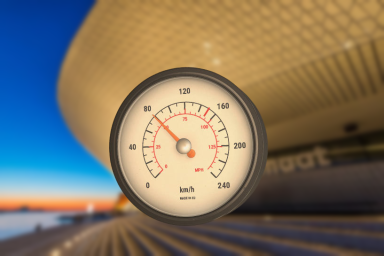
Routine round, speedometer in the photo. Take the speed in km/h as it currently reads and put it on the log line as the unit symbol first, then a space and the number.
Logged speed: km/h 80
